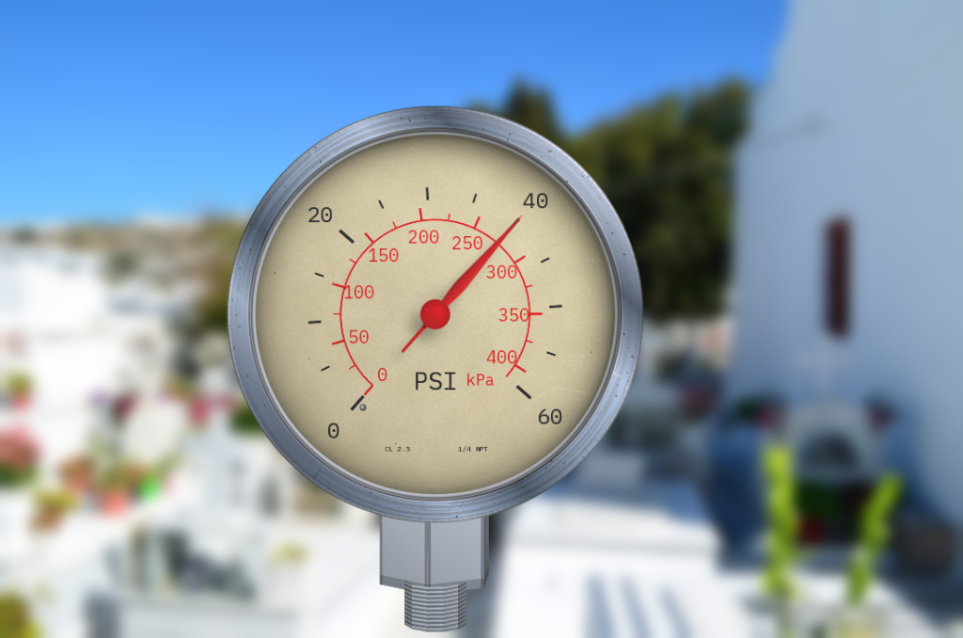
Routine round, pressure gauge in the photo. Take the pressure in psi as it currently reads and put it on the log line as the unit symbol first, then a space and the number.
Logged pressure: psi 40
